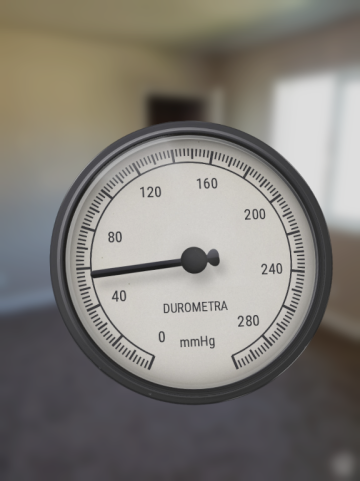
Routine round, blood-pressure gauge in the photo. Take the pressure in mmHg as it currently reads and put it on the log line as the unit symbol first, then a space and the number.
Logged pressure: mmHg 56
